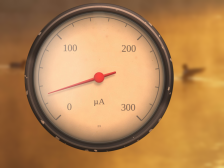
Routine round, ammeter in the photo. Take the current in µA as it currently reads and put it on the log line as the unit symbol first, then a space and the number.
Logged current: µA 30
